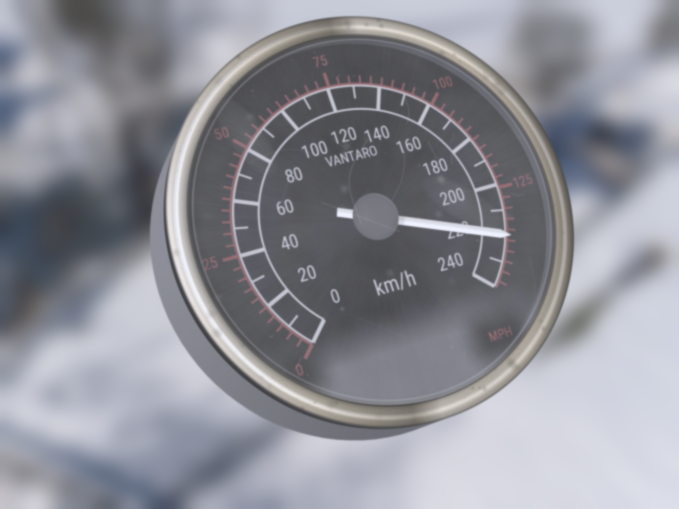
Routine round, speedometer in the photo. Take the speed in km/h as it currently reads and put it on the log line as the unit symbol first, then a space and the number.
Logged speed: km/h 220
